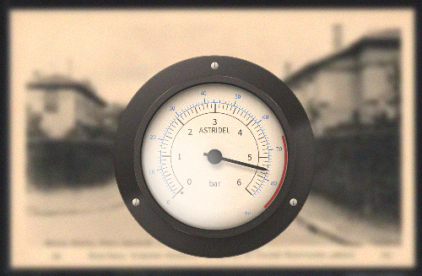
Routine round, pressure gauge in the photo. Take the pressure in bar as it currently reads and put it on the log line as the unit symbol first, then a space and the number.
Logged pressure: bar 5.3
